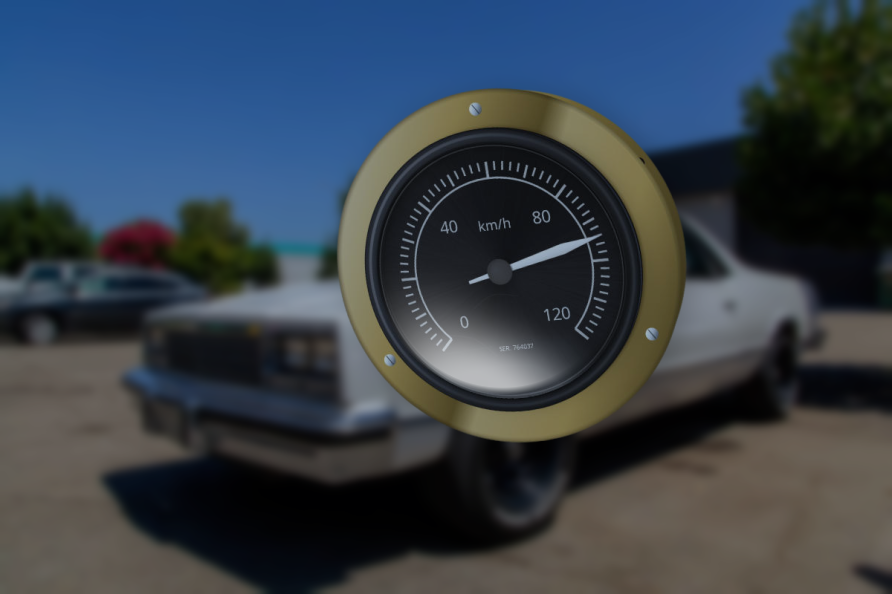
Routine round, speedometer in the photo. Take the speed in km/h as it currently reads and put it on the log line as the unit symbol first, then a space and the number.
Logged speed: km/h 94
